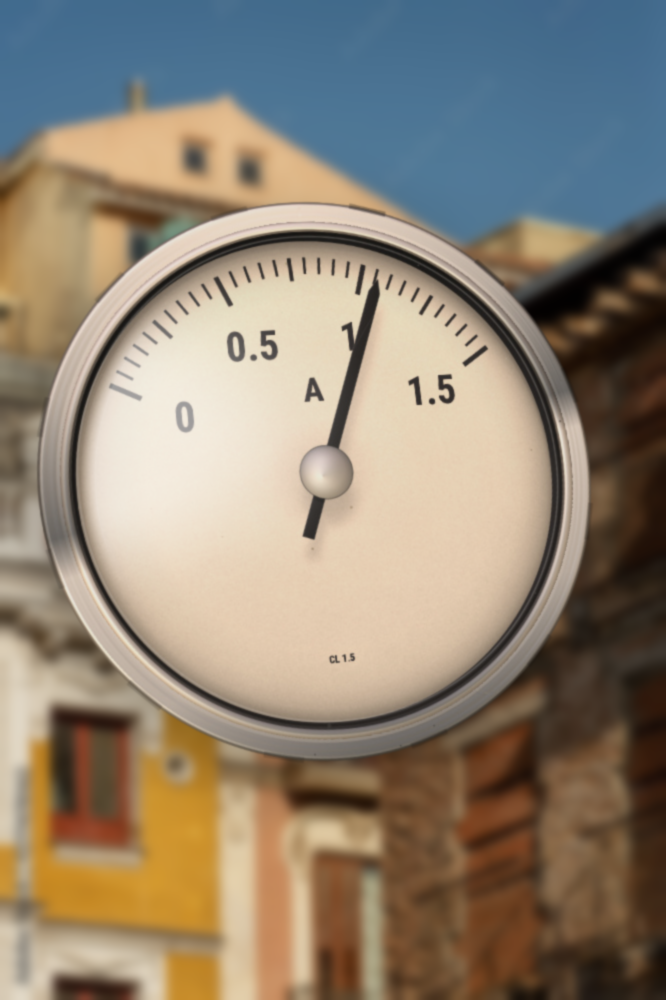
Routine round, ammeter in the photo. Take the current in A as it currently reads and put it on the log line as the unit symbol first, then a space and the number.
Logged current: A 1.05
